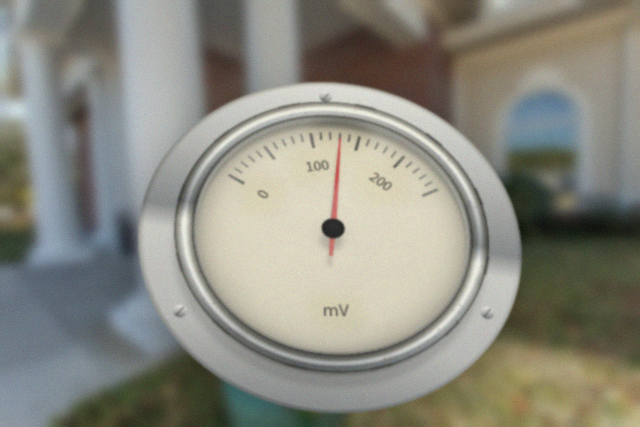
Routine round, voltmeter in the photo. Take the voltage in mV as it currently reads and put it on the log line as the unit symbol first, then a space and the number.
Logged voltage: mV 130
